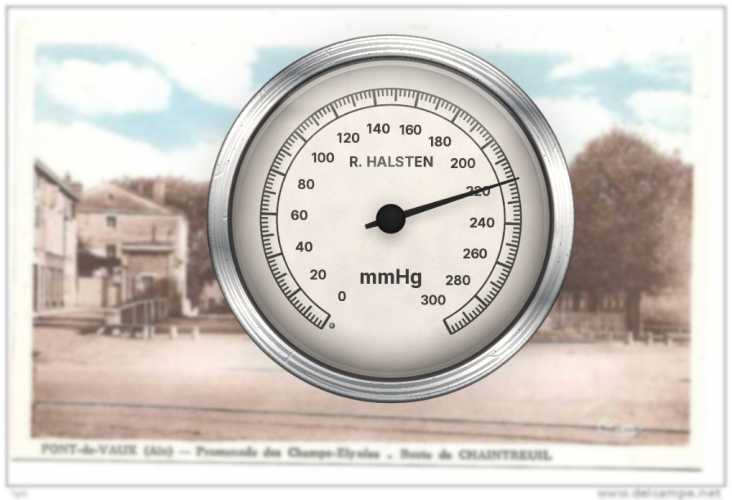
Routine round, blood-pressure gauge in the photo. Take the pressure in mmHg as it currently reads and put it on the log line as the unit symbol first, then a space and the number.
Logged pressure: mmHg 220
